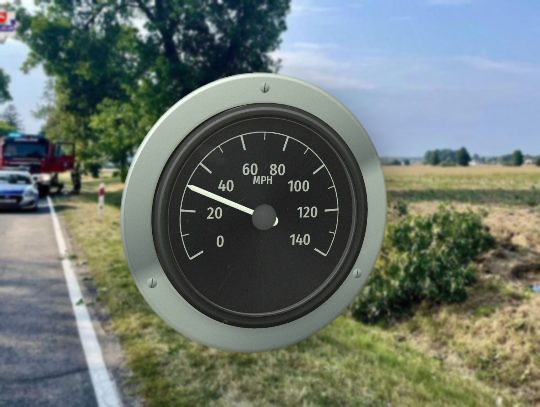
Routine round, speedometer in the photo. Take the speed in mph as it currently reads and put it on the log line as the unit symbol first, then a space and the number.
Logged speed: mph 30
